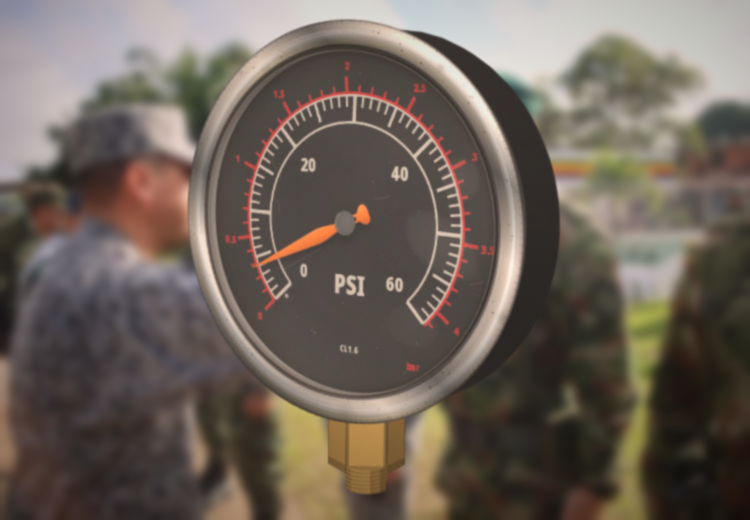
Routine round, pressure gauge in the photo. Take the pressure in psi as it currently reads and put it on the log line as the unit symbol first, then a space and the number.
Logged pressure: psi 4
